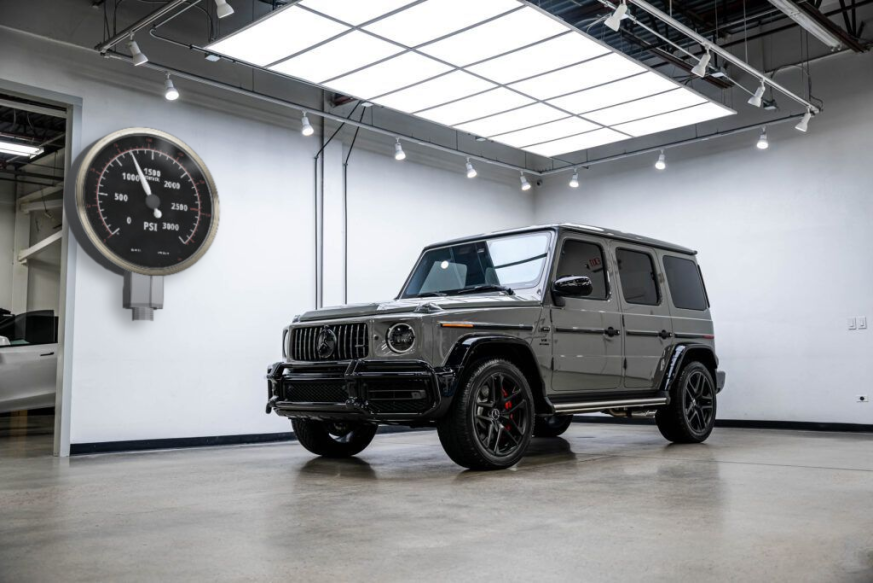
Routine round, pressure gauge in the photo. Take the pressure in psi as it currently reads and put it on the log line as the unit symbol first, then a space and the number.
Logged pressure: psi 1200
